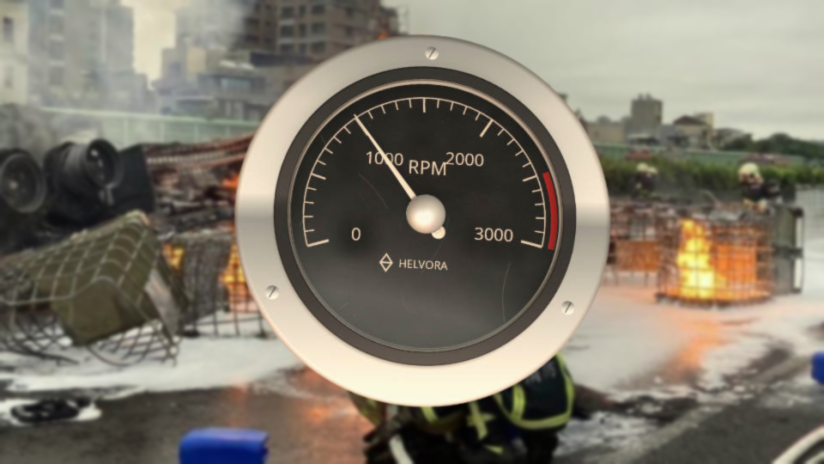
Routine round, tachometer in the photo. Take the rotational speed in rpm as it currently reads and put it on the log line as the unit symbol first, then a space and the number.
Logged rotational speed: rpm 1000
